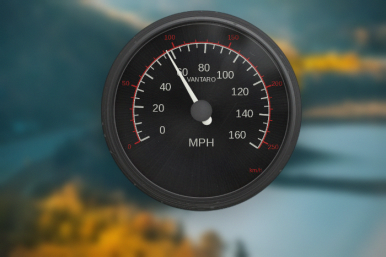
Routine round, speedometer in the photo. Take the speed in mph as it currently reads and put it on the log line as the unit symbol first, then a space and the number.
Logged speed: mph 57.5
